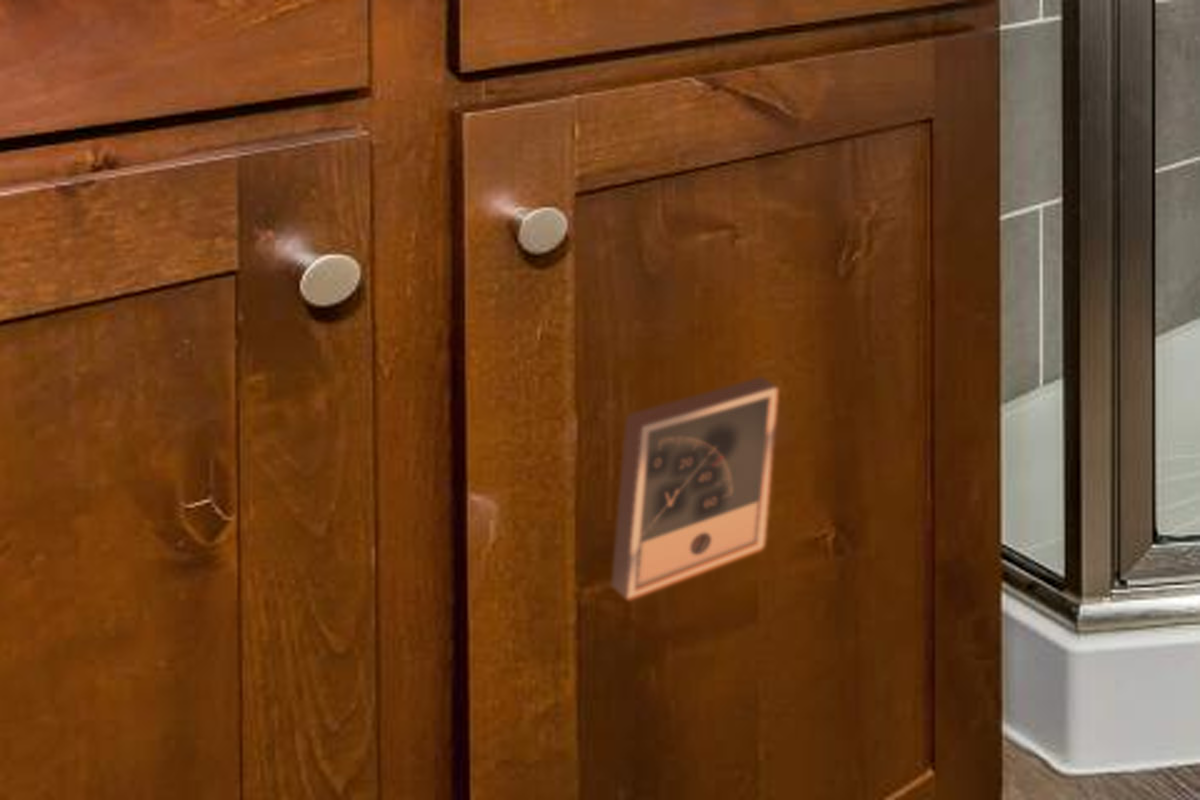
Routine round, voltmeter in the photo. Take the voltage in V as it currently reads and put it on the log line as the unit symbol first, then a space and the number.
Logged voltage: V 30
